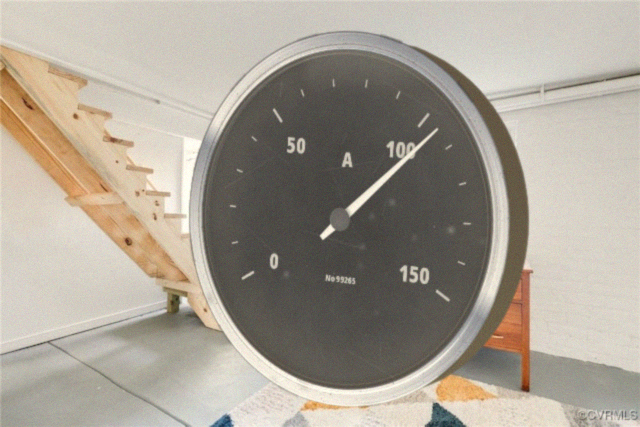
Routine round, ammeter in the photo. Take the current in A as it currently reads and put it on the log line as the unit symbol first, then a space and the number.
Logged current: A 105
